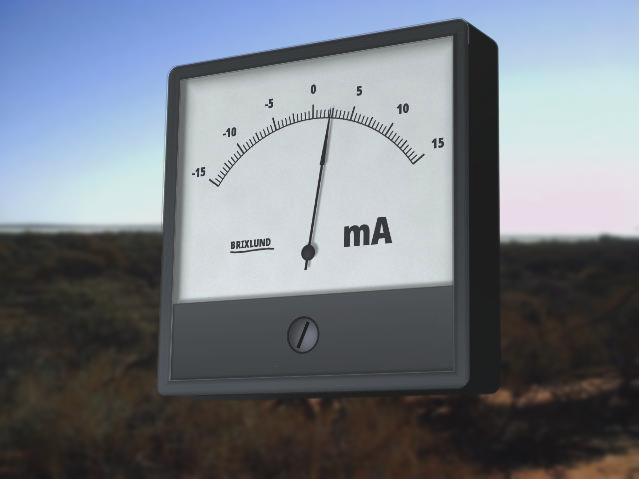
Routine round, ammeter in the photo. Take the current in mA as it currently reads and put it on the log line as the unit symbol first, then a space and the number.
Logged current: mA 2.5
